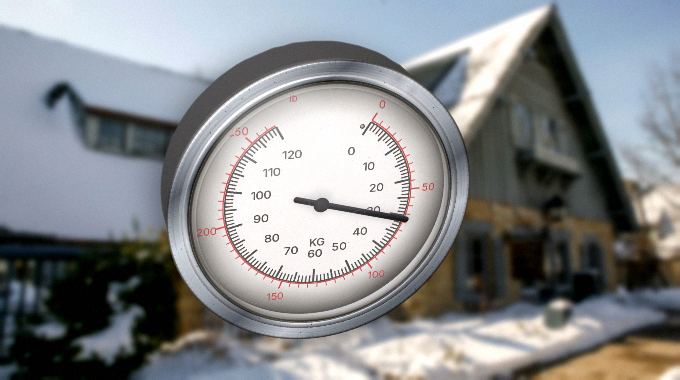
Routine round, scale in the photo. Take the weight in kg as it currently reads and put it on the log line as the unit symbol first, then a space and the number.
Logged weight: kg 30
